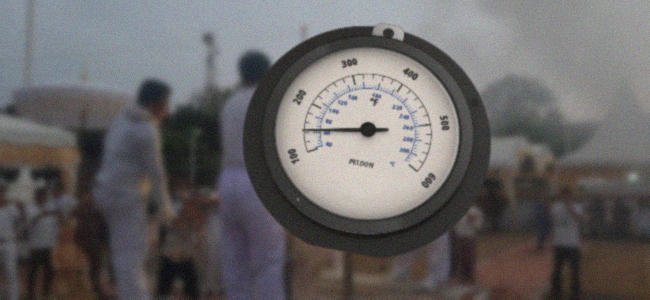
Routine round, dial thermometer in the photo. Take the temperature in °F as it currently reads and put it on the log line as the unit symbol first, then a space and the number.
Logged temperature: °F 140
